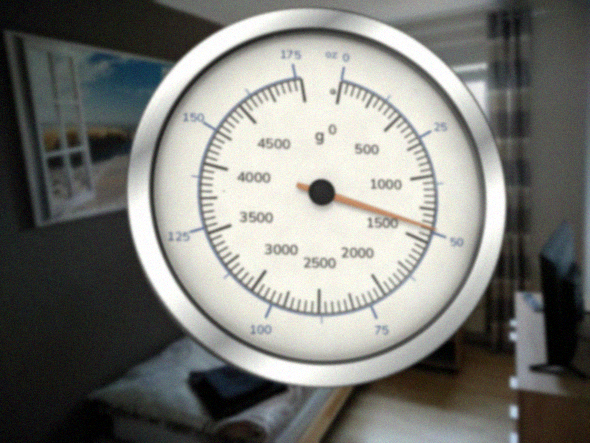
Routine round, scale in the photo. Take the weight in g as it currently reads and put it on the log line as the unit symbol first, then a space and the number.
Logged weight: g 1400
